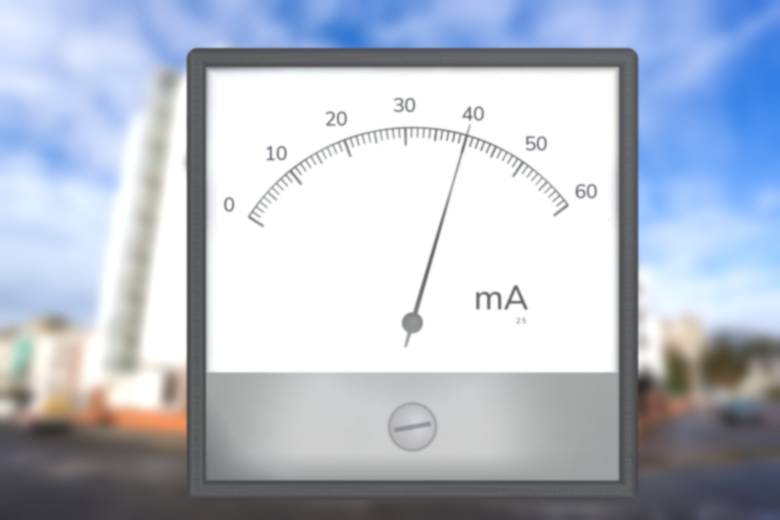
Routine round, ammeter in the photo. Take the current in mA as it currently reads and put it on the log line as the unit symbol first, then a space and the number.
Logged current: mA 40
